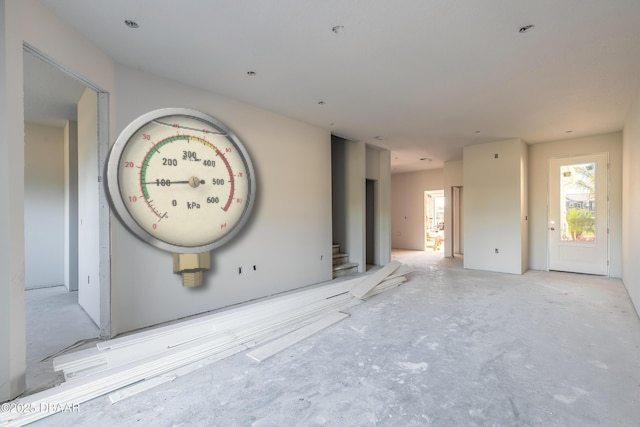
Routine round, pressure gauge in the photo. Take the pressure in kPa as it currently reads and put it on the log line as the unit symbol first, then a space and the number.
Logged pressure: kPa 100
